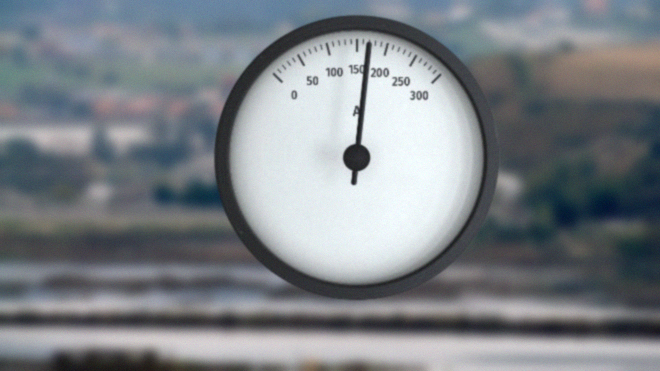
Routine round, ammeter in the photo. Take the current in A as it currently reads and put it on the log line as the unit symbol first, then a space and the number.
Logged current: A 170
